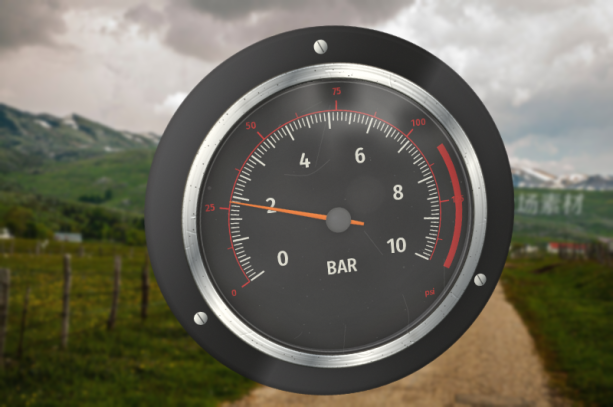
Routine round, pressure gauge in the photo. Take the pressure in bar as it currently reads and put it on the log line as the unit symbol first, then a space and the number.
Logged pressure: bar 1.9
